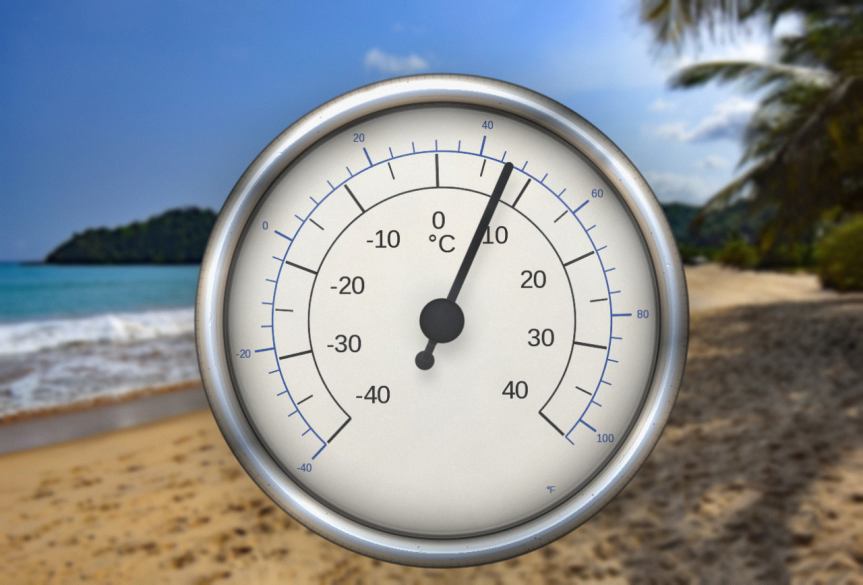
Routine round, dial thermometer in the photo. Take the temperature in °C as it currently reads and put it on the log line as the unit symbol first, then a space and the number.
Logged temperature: °C 7.5
